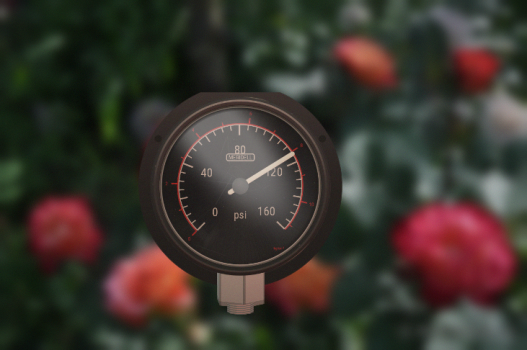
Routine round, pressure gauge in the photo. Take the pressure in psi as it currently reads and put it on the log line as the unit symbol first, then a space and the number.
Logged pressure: psi 115
